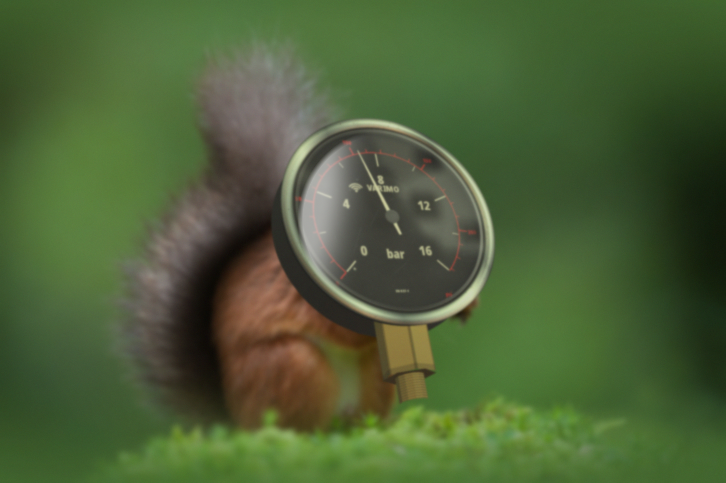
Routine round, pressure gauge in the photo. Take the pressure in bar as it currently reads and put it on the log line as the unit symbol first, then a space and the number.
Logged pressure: bar 7
